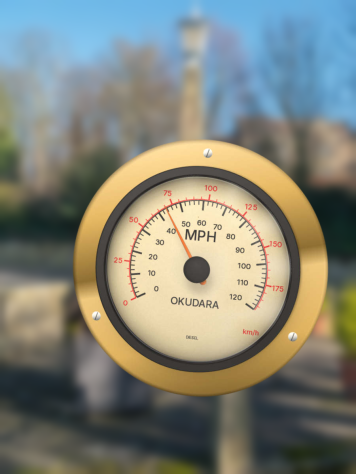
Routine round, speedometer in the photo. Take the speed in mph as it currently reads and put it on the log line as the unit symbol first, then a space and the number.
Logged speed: mph 44
